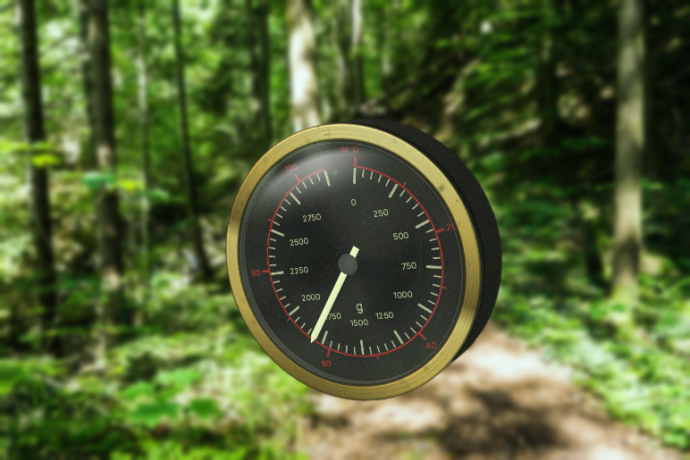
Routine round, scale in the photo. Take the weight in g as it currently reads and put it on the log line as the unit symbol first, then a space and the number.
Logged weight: g 1800
